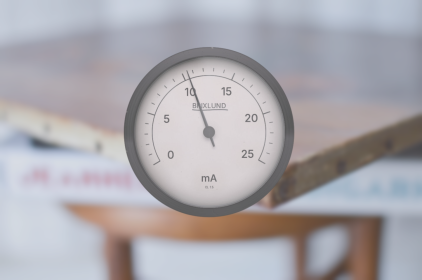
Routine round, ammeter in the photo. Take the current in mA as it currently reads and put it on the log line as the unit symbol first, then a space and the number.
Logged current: mA 10.5
